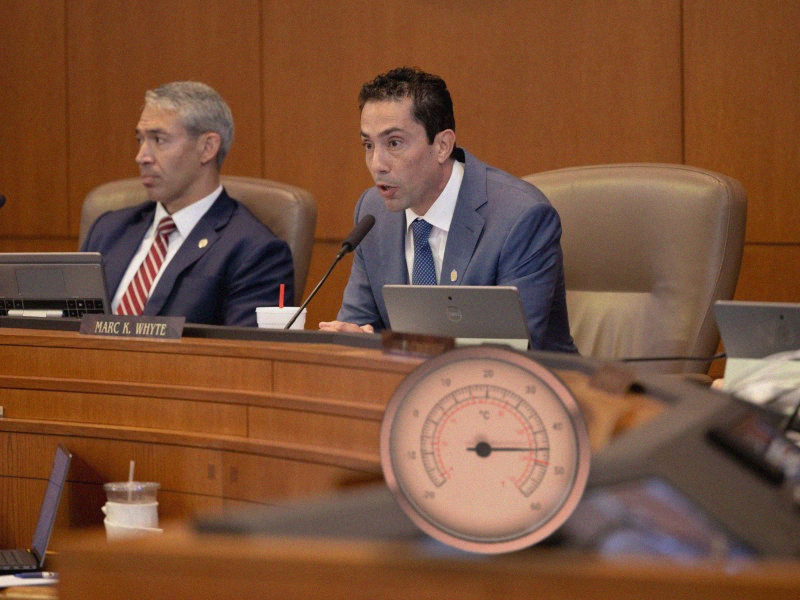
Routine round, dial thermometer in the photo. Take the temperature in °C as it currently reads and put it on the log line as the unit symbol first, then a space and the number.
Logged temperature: °C 45
